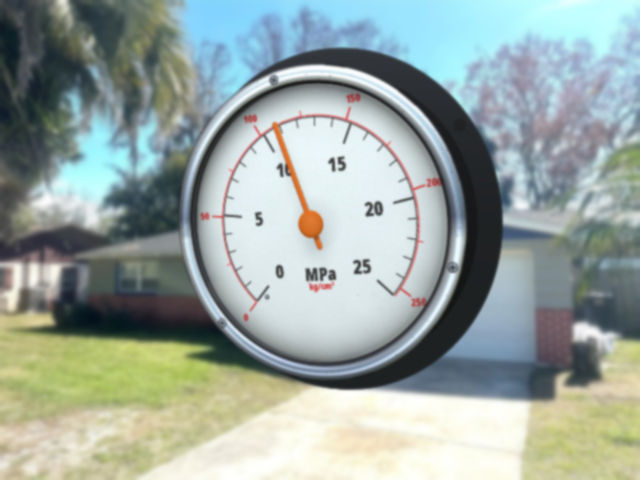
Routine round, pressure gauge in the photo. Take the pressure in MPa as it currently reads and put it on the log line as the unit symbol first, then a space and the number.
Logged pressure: MPa 11
